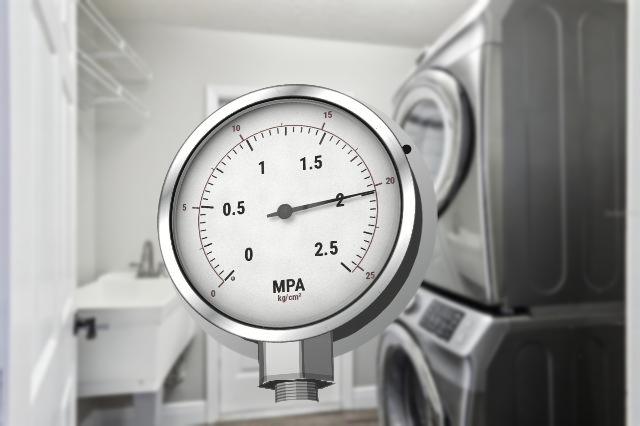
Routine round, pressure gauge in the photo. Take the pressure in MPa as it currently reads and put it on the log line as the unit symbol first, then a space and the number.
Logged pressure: MPa 2
